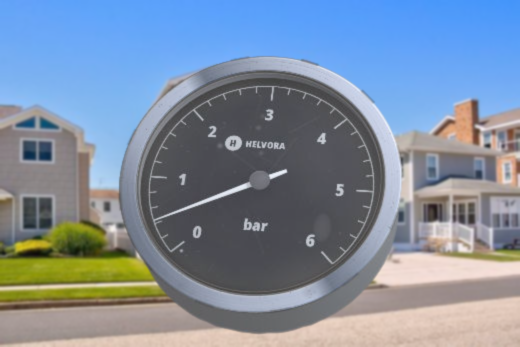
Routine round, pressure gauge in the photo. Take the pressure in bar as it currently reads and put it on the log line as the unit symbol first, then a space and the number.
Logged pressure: bar 0.4
